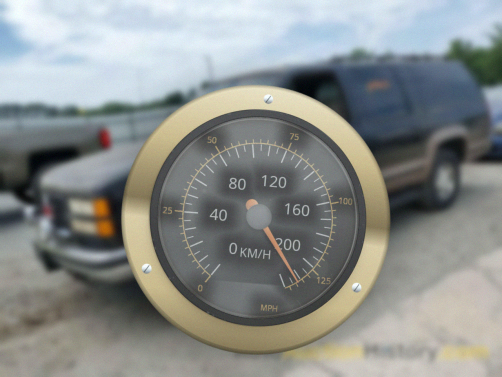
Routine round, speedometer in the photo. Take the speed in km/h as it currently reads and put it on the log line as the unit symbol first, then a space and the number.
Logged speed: km/h 212.5
